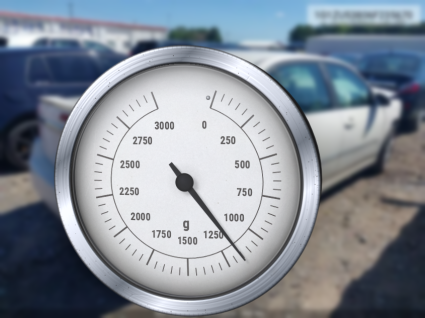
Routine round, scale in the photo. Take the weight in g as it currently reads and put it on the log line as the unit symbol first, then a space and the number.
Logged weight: g 1150
